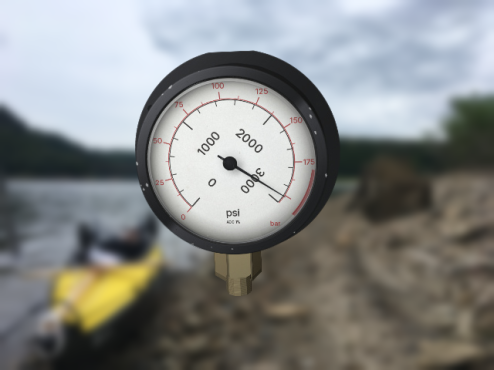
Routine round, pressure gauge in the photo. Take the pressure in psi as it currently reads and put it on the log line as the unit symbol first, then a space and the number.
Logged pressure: psi 2900
